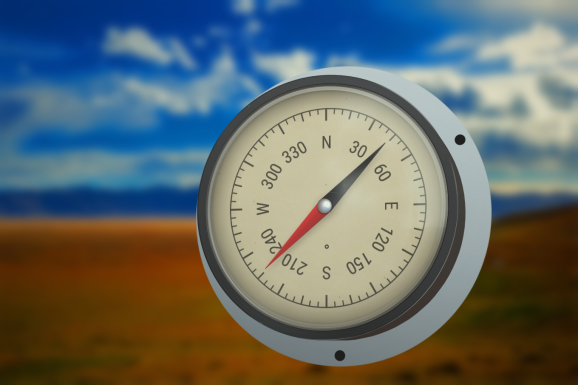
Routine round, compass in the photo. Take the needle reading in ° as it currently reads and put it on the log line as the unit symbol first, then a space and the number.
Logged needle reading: ° 225
